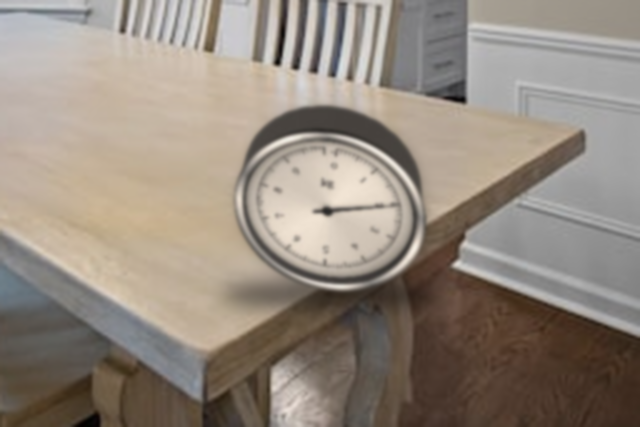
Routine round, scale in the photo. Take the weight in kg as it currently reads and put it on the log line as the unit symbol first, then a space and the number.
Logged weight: kg 2
